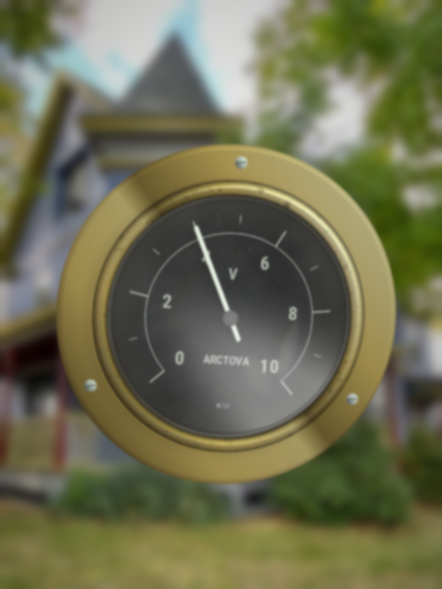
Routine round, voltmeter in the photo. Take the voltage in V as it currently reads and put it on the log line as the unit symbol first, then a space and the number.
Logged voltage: V 4
